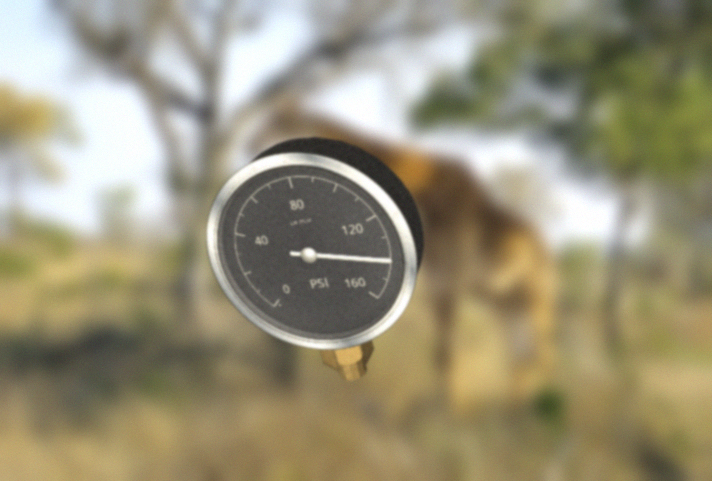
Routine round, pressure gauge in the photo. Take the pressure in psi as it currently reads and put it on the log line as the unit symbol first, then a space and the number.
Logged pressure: psi 140
